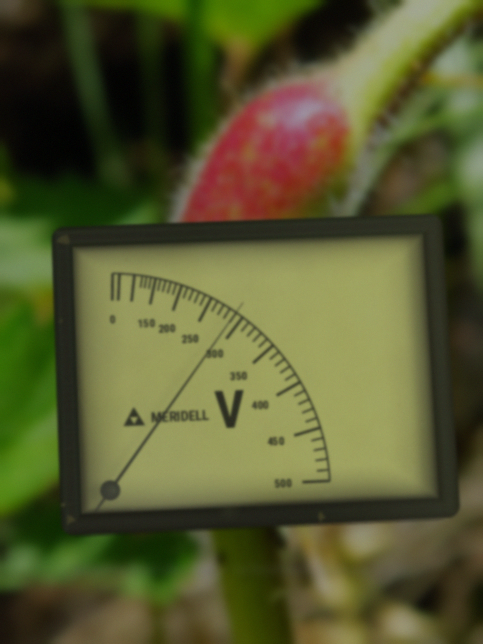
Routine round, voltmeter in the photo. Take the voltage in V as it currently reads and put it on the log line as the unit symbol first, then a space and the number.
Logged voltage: V 290
